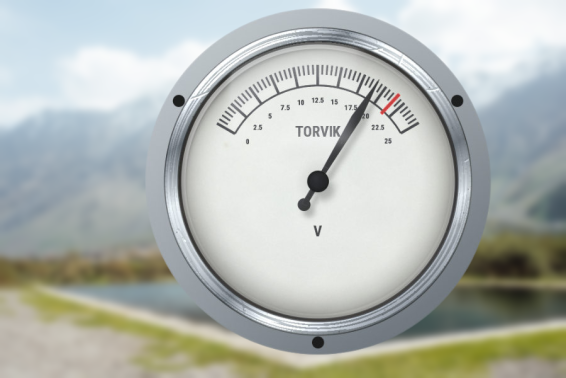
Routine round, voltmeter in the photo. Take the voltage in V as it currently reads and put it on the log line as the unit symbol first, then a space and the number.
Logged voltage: V 19
